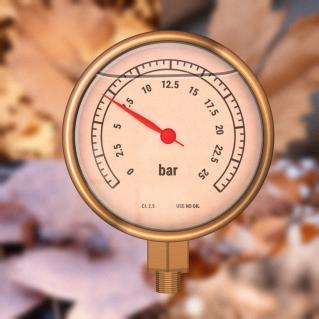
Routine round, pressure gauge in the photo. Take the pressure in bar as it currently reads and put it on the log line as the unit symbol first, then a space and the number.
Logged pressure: bar 7
